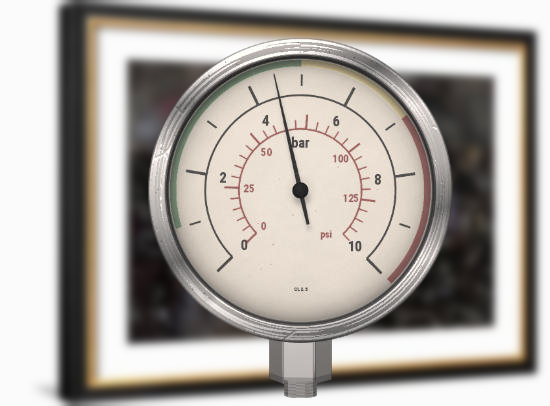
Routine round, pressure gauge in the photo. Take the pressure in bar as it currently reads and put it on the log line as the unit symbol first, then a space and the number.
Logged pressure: bar 4.5
